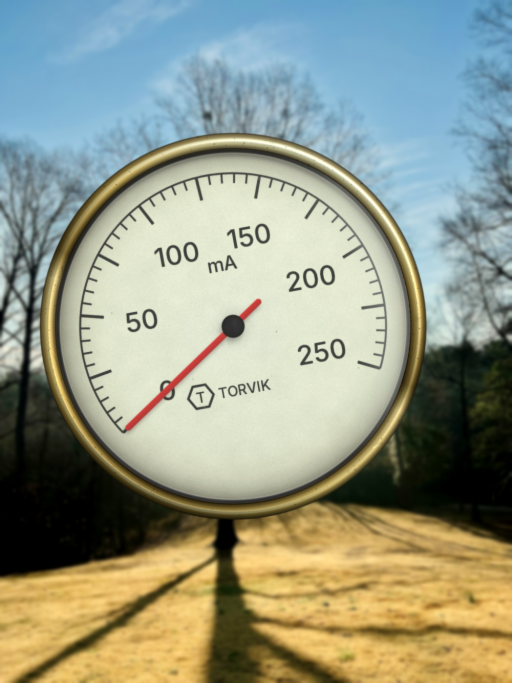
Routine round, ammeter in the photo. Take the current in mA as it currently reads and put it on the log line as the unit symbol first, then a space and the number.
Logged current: mA 0
